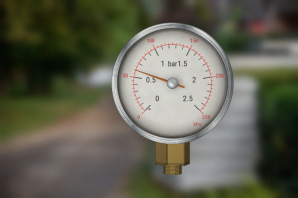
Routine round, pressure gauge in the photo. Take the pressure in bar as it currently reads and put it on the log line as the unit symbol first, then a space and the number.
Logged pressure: bar 0.6
